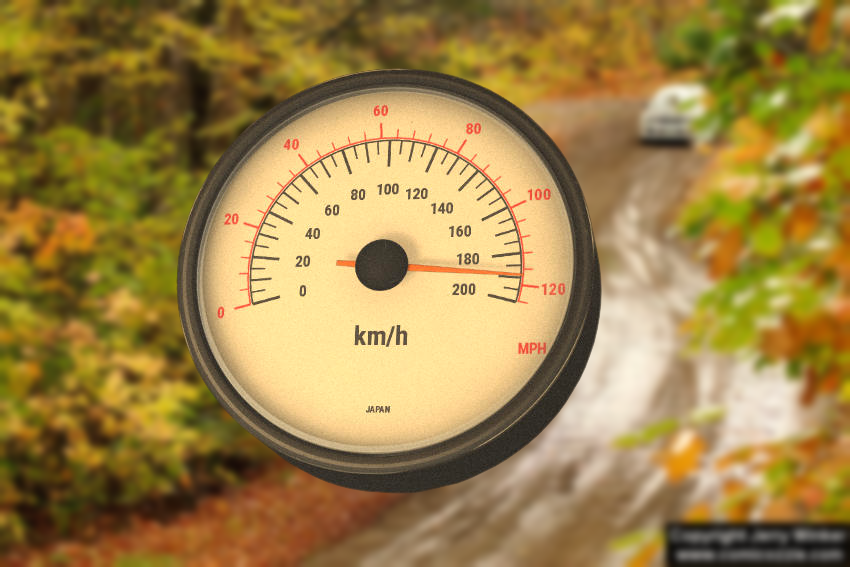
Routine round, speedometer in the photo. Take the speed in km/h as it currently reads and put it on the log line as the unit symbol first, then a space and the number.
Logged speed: km/h 190
